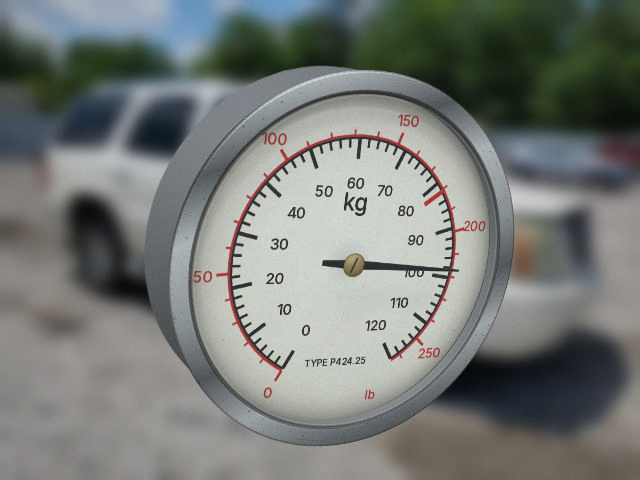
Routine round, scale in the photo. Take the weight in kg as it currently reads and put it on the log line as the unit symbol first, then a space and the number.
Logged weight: kg 98
